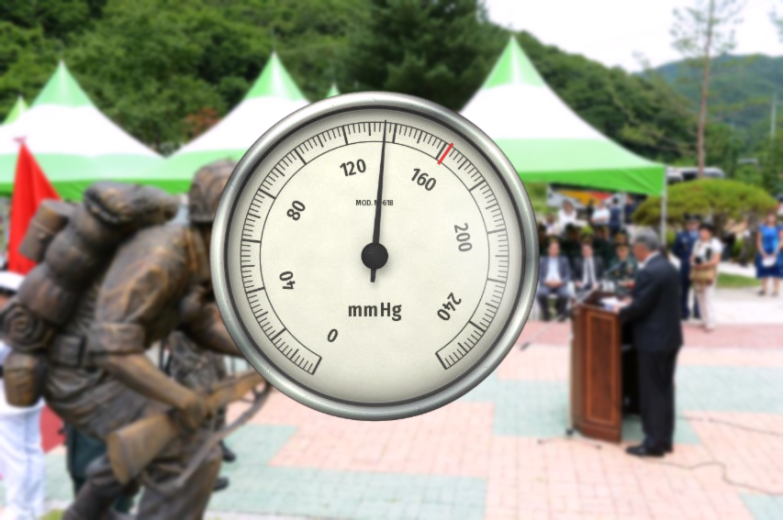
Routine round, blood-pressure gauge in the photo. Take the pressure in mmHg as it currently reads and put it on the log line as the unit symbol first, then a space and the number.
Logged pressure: mmHg 136
